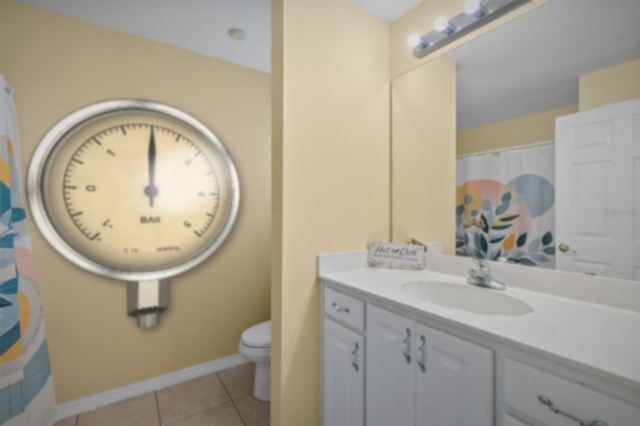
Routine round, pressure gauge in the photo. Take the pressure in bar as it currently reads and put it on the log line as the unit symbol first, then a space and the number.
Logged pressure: bar 2
